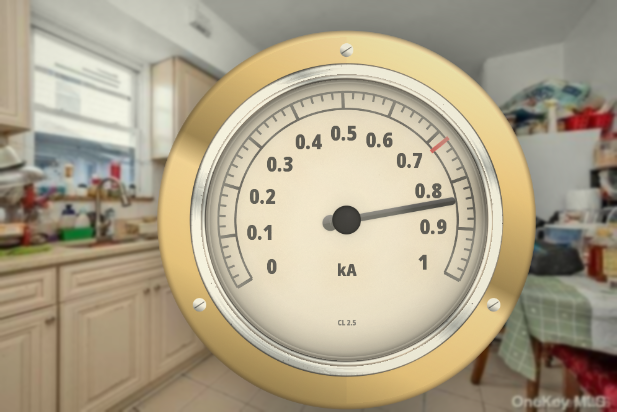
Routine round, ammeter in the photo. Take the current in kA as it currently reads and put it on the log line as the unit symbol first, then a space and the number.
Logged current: kA 0.84
